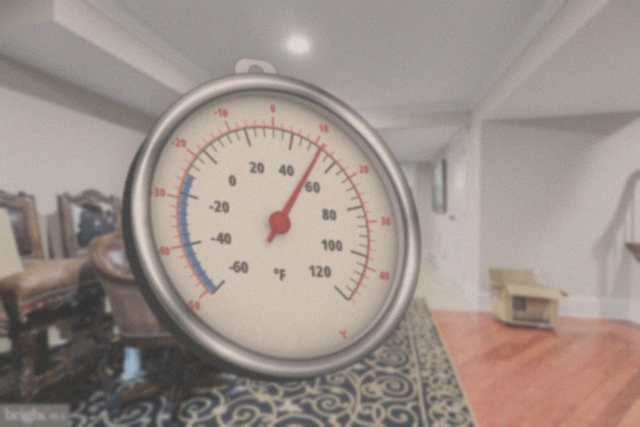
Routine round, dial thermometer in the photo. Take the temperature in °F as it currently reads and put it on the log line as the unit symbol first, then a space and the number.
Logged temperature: °F 52
